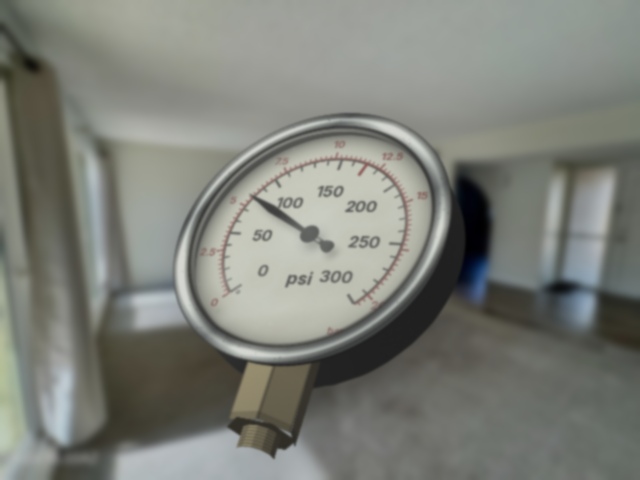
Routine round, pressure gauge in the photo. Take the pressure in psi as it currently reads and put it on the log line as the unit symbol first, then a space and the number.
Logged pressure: psi 80
